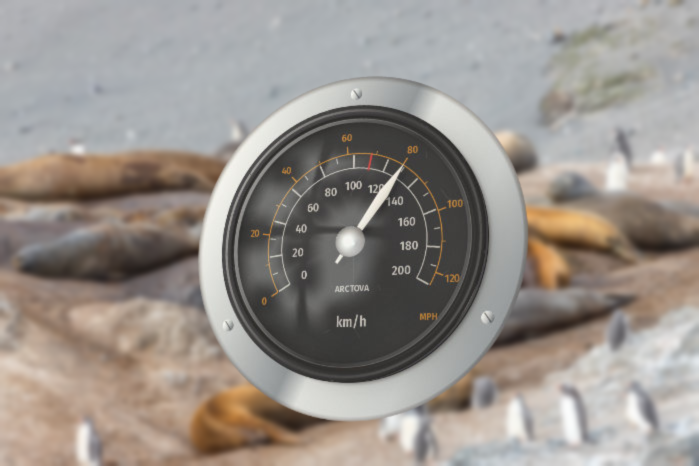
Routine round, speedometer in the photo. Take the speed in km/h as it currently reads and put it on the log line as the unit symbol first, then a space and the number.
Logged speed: km/h 130
